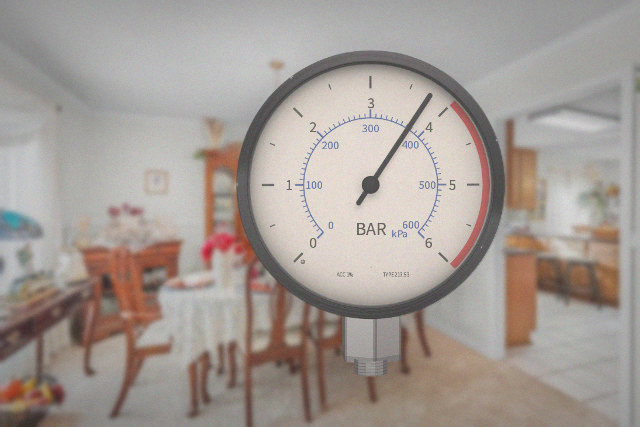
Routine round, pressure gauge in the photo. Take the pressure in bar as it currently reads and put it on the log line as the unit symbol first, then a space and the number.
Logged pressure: bar 3.75
